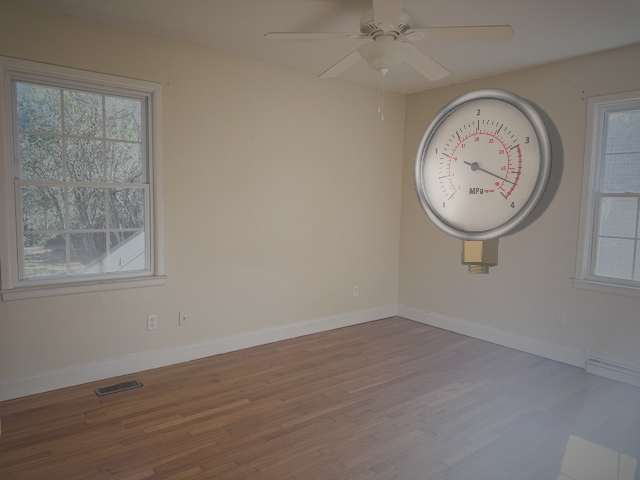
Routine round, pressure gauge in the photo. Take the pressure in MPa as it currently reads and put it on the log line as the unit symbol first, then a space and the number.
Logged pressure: MPa 3.7
